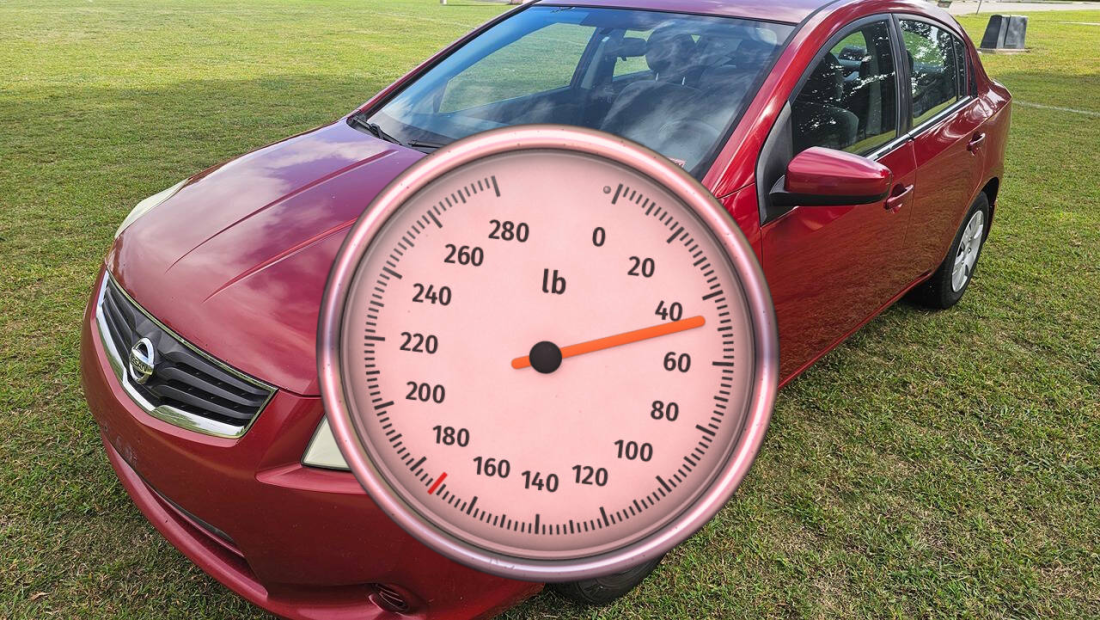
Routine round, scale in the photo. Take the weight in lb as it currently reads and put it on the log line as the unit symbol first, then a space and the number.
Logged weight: lb 46
